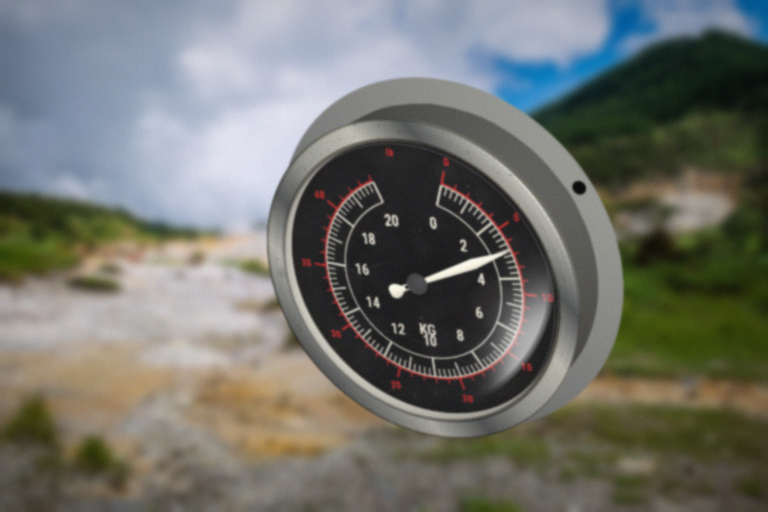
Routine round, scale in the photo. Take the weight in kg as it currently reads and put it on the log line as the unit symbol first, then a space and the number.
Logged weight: kg 3
